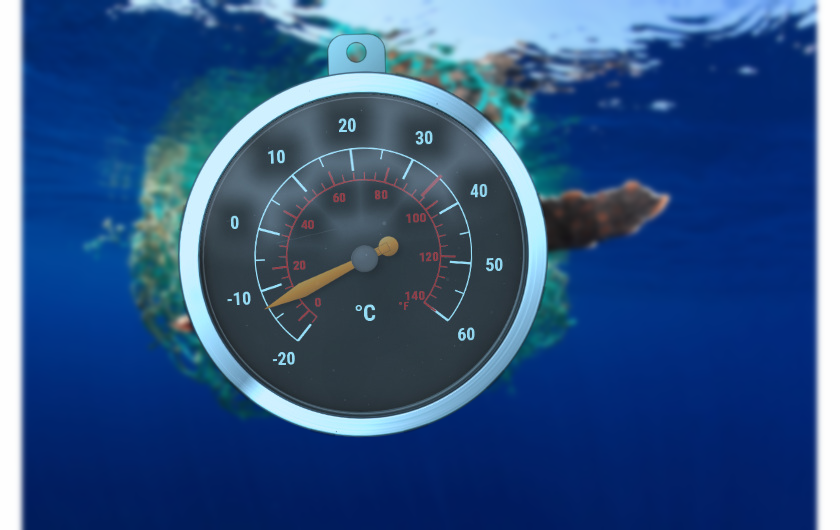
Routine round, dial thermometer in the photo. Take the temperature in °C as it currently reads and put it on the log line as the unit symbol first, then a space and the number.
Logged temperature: °C -12.5
